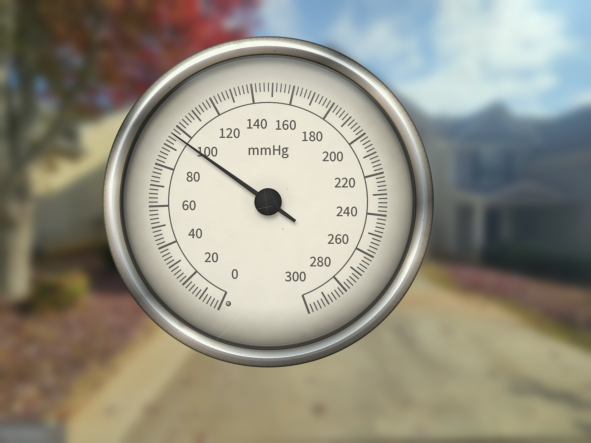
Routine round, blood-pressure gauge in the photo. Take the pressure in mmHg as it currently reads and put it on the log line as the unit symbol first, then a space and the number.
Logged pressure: mmHg 96
